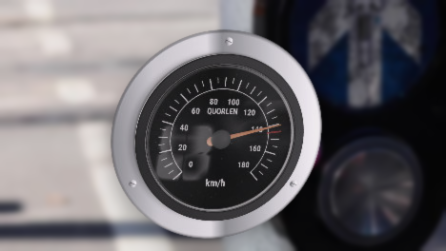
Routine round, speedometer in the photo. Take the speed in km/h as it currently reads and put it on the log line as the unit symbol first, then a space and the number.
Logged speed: km/h 140
